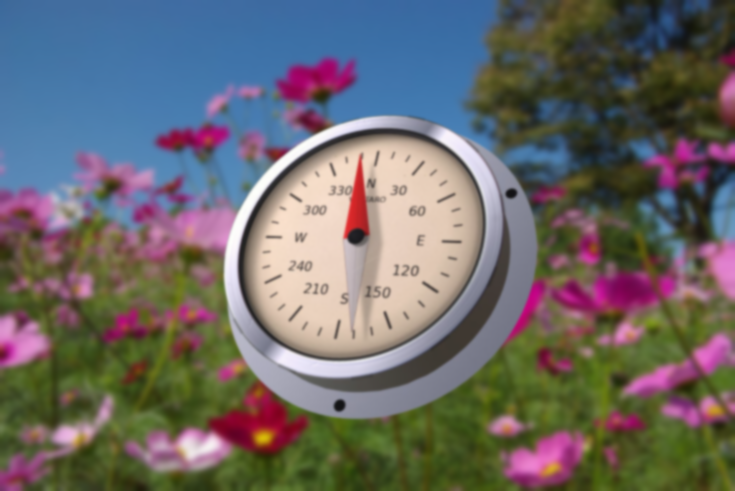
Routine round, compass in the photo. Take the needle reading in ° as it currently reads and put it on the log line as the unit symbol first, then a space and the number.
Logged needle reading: ° 350
